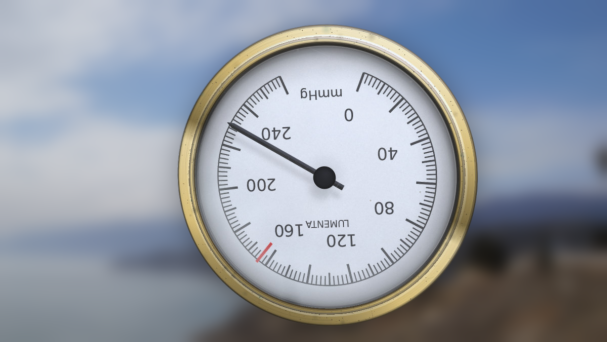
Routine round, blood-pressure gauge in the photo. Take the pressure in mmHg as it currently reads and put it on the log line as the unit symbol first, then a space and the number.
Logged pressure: mmHg 230
